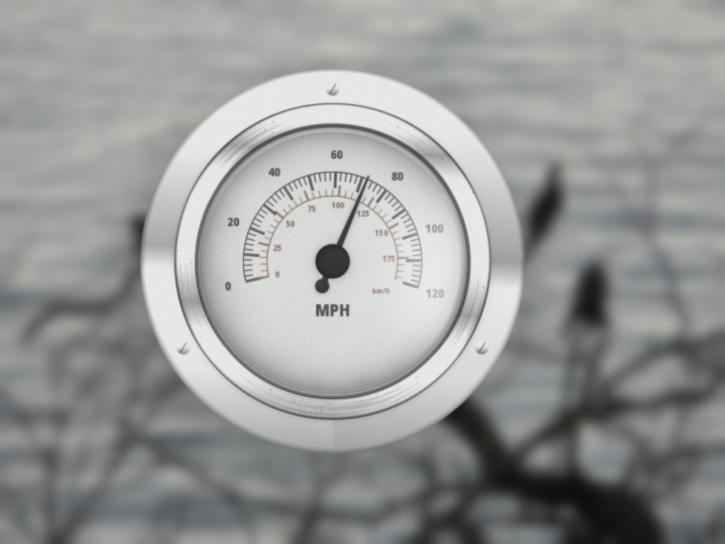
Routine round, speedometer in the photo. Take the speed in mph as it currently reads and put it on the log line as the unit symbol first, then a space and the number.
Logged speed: mph 72
